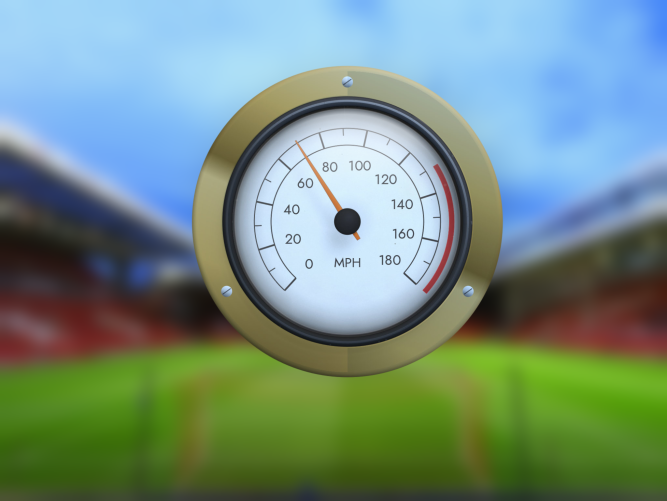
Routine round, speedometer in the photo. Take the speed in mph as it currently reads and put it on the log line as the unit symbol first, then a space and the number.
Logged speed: mph 70
